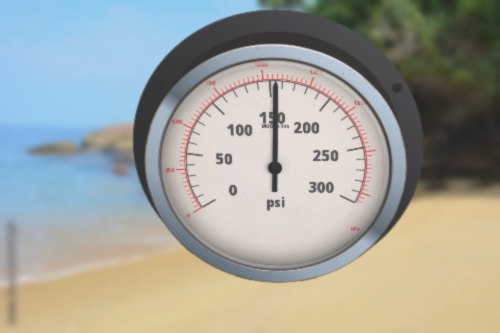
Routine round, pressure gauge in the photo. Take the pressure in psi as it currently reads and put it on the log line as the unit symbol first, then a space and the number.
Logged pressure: psi 155
